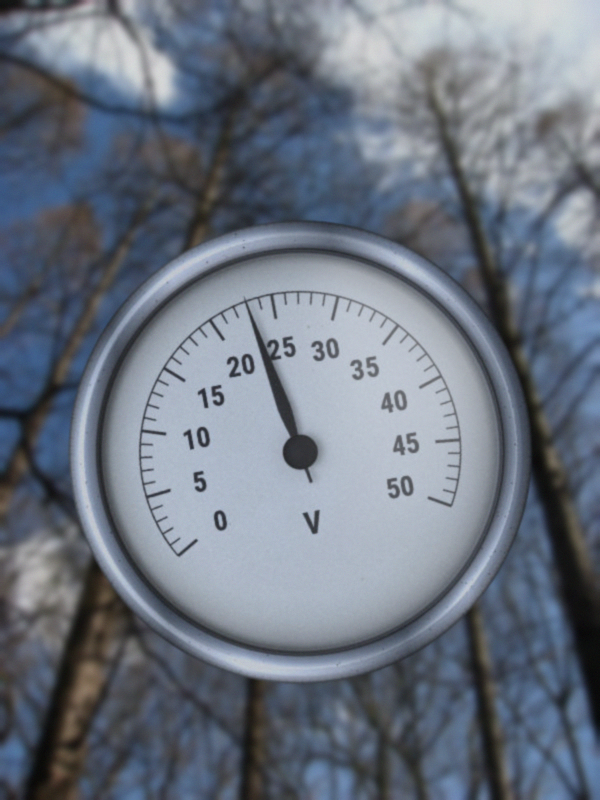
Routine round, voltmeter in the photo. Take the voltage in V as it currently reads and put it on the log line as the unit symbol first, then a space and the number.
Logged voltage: V 23
